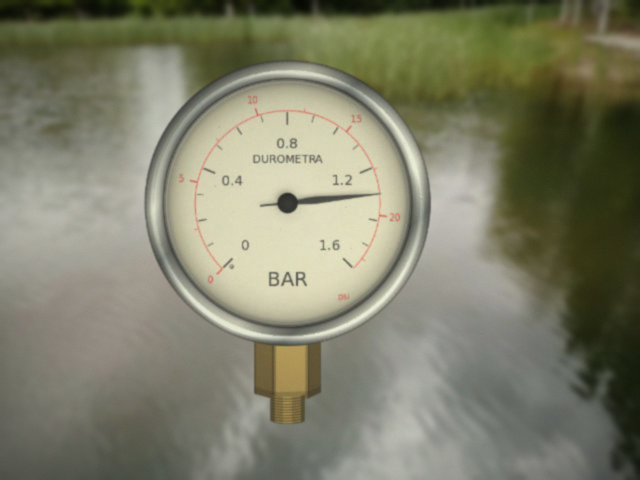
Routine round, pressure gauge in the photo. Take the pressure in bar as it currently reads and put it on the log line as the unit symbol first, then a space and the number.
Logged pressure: bar 1.3
